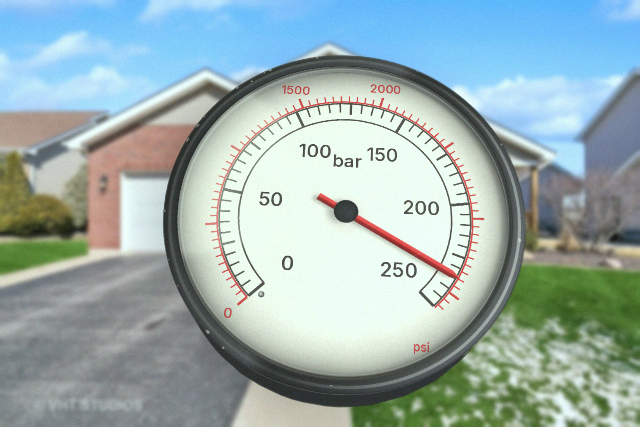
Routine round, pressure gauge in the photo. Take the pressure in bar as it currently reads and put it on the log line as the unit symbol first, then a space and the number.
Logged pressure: bar 235
